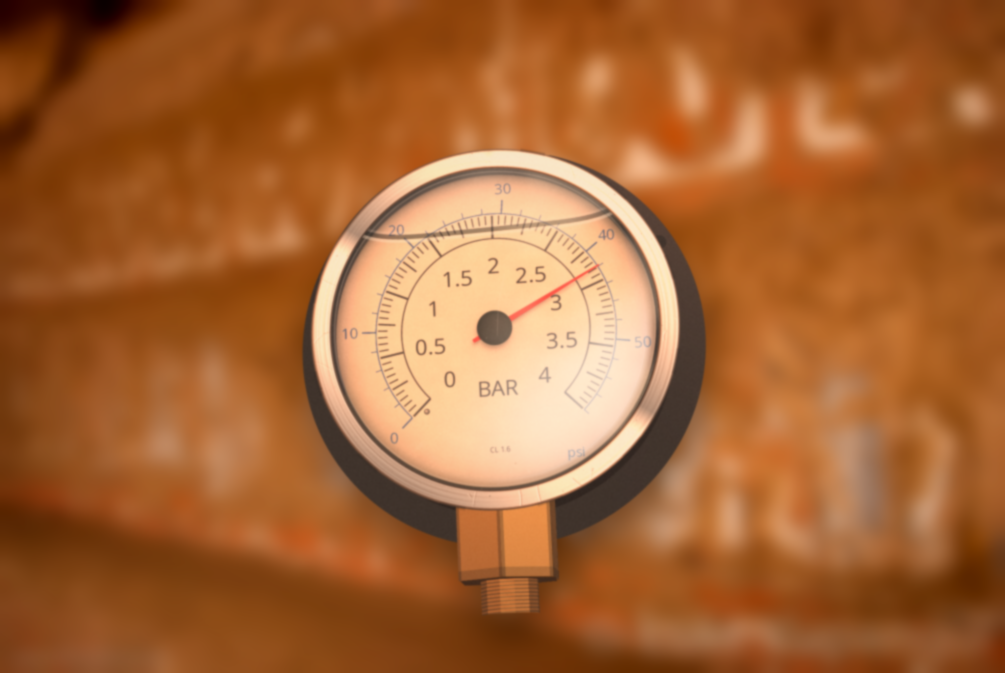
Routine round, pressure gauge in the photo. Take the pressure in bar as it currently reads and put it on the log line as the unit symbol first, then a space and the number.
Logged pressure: bar 2.9
